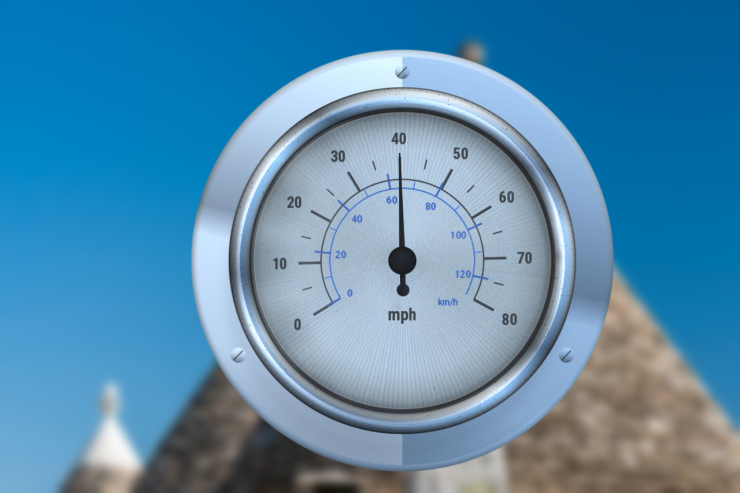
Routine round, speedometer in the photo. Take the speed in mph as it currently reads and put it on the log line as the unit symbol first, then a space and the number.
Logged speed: mph 40
